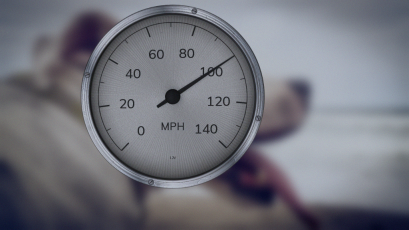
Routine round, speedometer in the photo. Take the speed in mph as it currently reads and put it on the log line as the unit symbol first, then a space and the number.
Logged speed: mph 100
